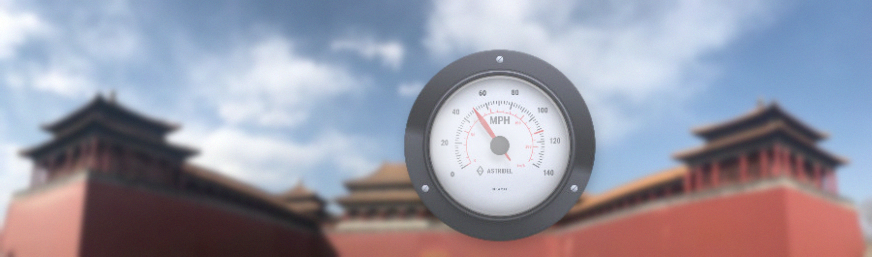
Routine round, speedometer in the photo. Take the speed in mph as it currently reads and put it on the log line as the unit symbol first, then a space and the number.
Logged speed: mph 50
